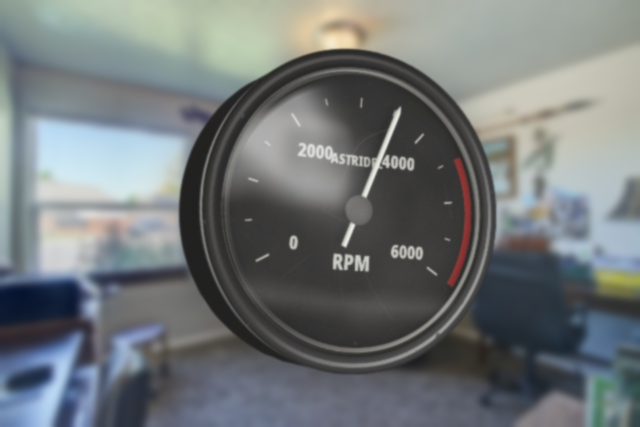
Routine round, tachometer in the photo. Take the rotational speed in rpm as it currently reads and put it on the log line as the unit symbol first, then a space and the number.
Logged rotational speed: rpm 3500
